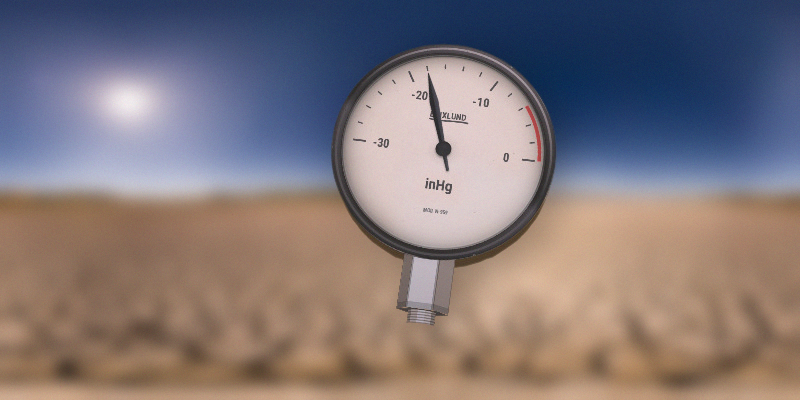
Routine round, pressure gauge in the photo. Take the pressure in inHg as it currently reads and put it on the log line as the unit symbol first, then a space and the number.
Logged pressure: inHg -18
